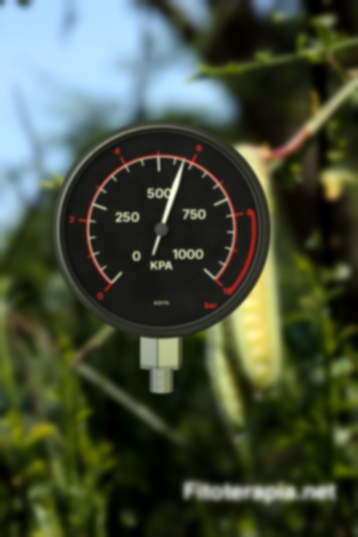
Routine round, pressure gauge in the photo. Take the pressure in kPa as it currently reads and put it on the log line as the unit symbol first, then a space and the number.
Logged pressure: kPa 575
